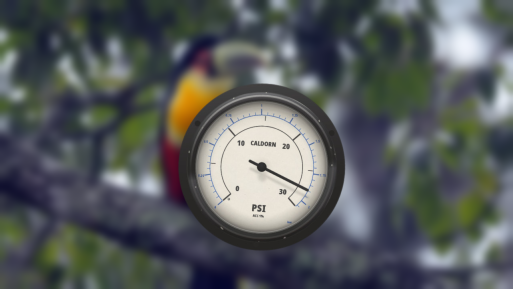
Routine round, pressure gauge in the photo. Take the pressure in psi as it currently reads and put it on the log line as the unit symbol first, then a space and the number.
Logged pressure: psi 27.5
